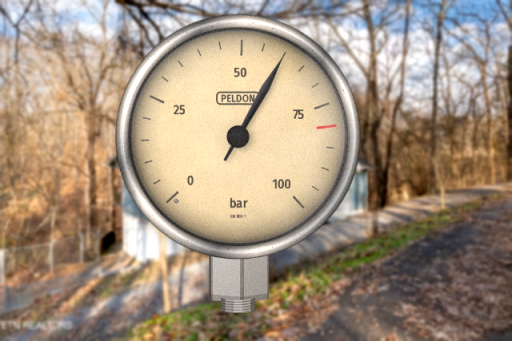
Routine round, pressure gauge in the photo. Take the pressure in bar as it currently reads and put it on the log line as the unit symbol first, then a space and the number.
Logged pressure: bar 60
